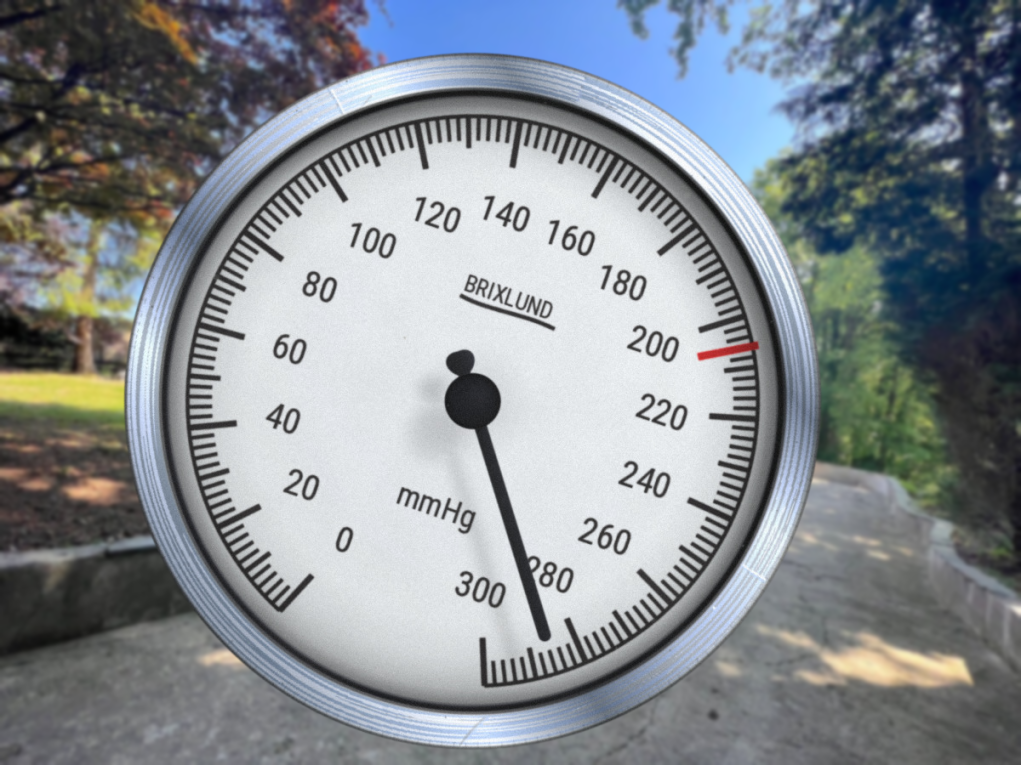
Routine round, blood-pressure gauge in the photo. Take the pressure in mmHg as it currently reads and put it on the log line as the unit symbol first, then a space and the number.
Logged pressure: mmHg 286
